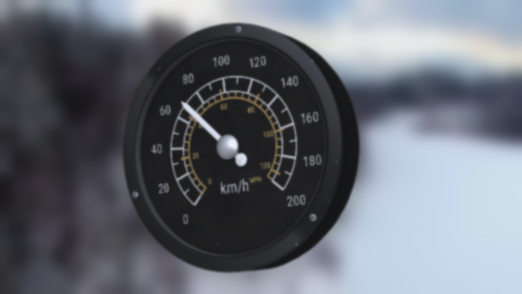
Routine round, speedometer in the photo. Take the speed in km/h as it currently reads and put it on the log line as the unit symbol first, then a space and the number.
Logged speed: km/h 70
